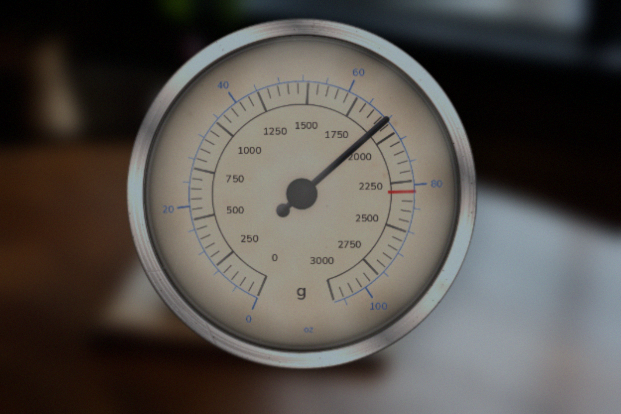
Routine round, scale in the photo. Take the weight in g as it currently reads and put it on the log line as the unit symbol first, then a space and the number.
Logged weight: g 1925
